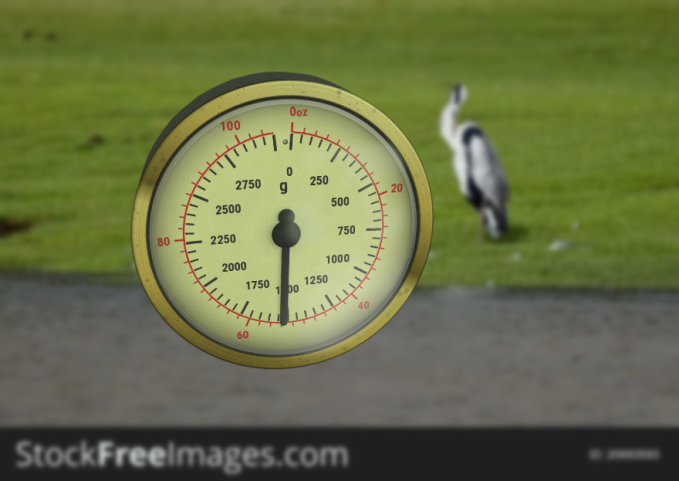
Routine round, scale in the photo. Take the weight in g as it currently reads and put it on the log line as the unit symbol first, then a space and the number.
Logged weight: g 1525
